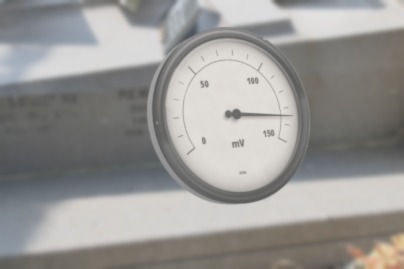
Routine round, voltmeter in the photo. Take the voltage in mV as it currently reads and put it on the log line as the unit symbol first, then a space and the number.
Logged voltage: mV 135
